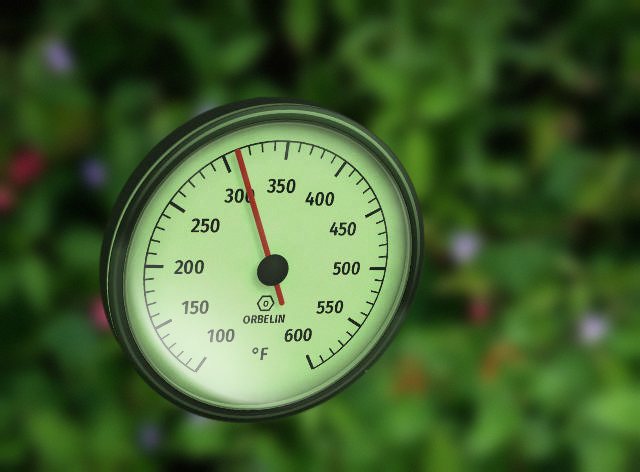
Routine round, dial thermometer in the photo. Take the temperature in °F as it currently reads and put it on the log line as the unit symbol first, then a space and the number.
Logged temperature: °F 310
